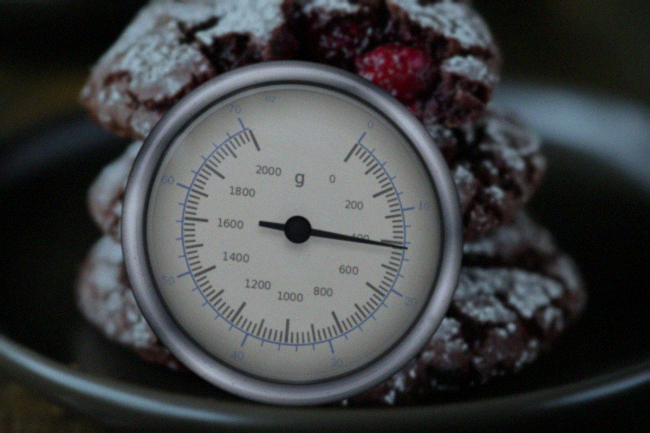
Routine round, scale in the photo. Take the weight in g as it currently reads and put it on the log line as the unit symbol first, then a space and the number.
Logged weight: g 420
